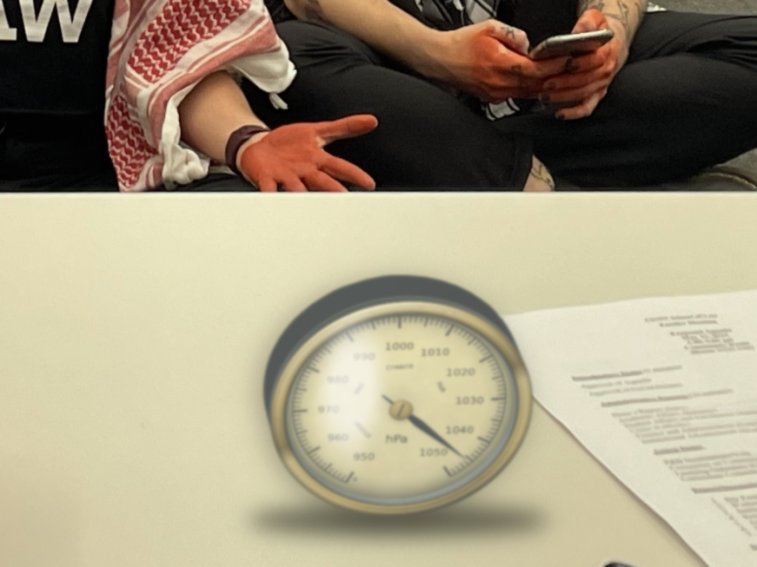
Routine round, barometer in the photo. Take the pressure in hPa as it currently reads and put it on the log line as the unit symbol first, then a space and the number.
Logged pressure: hPa 1045
